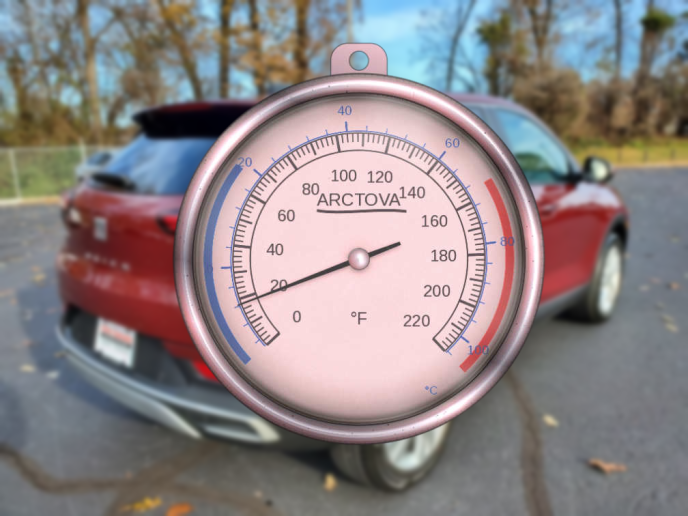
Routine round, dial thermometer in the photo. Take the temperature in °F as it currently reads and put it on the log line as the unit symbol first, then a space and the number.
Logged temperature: °F 18
